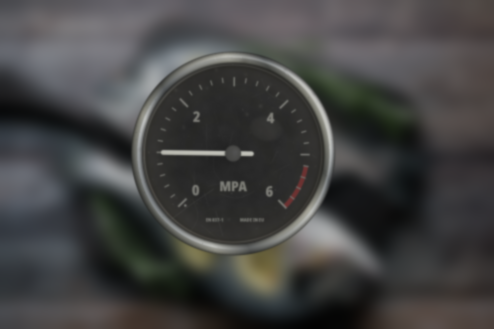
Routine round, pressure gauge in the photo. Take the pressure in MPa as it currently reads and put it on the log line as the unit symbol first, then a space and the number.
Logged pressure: MPa 1
